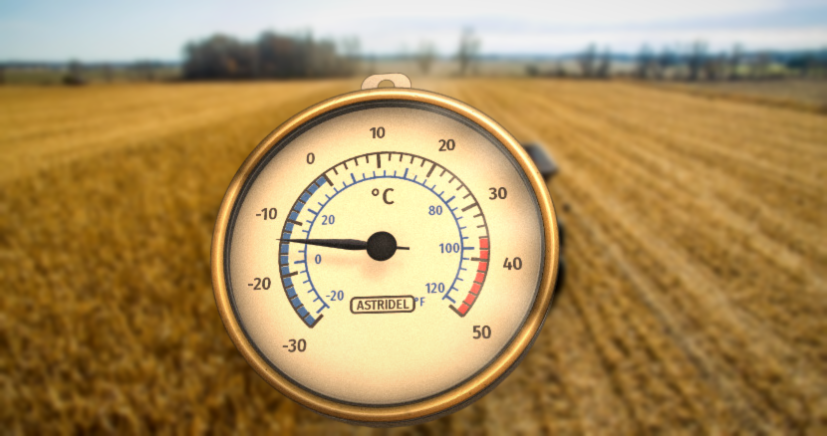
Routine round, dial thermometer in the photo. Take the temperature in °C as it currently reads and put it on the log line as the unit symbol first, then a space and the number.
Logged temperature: °C -14
